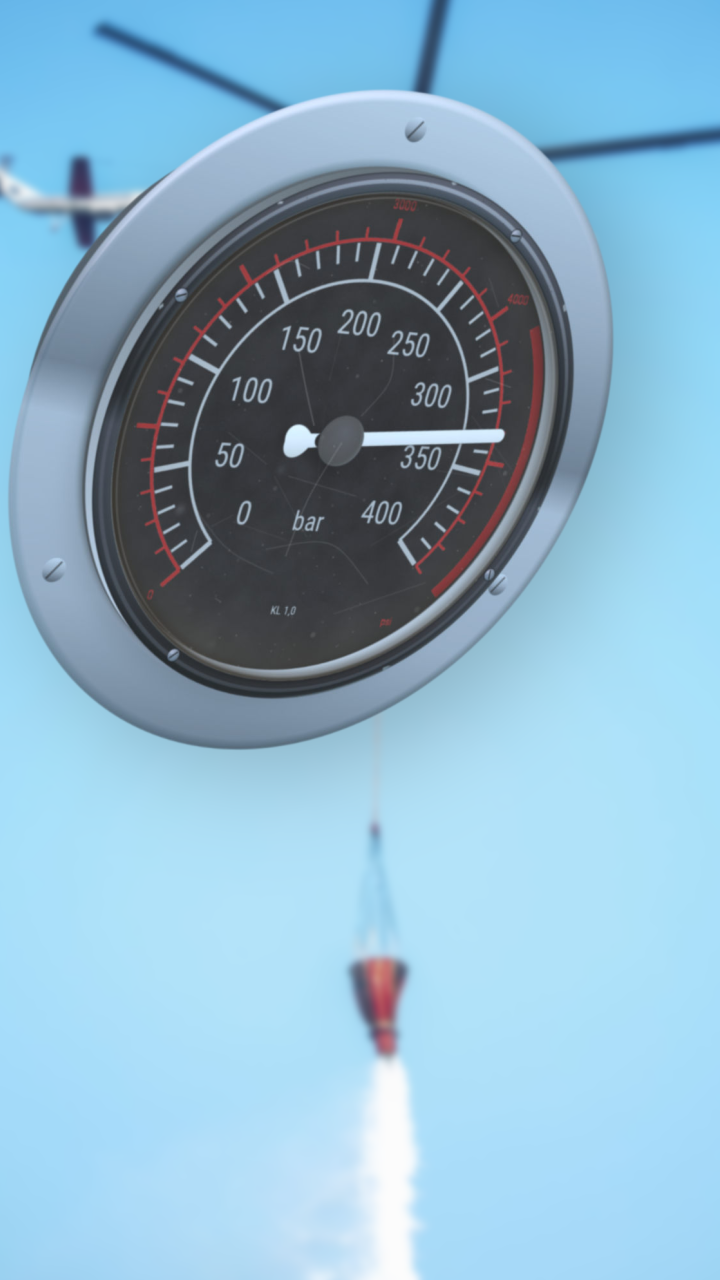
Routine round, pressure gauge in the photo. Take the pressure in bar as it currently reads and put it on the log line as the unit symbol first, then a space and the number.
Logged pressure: bar 330
